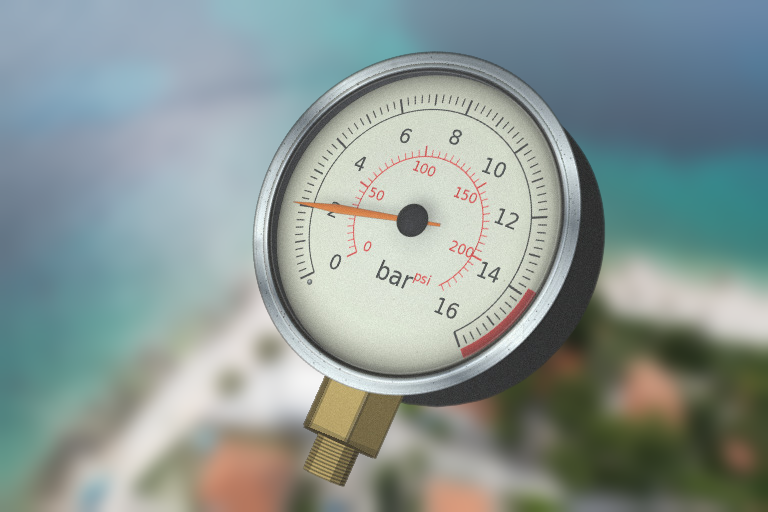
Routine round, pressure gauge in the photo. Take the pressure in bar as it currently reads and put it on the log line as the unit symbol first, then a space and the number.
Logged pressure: bar 2
